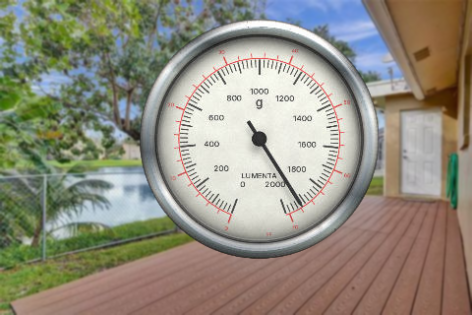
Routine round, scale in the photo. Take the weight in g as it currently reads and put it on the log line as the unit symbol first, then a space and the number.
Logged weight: g 1920
